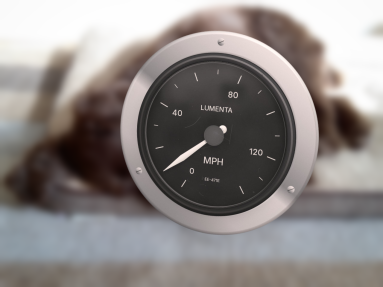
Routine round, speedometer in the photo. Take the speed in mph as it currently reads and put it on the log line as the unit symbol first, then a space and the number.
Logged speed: mph 10
